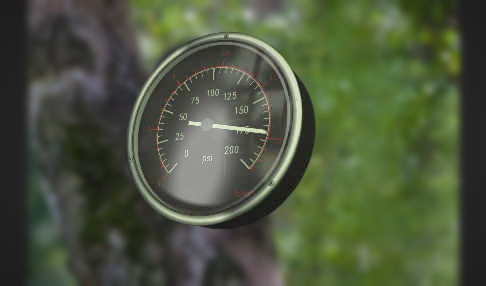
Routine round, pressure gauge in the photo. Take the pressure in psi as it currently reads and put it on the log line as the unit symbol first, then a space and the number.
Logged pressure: psi 175
